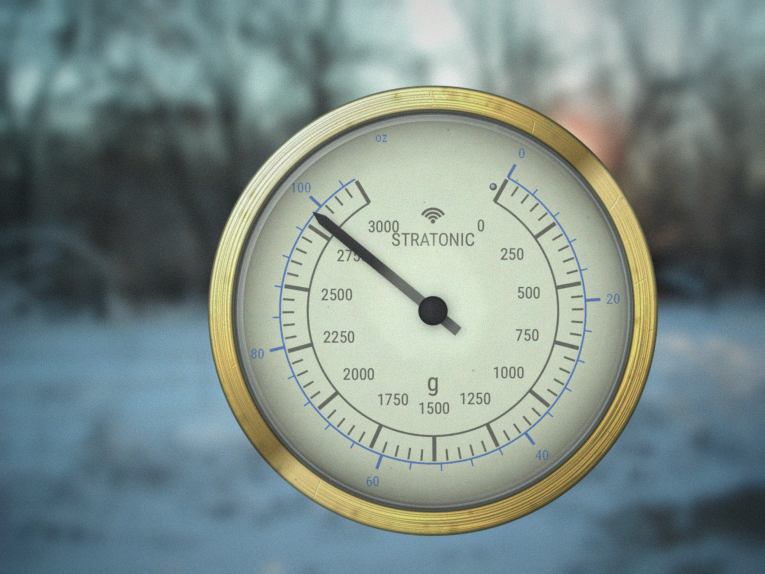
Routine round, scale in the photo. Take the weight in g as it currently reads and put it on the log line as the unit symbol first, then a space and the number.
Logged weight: g 2800
